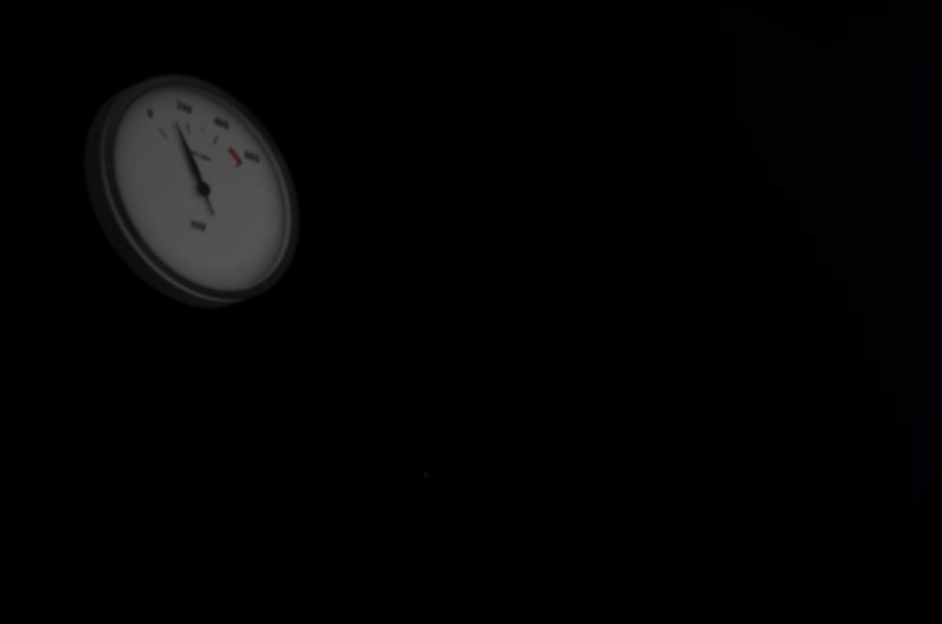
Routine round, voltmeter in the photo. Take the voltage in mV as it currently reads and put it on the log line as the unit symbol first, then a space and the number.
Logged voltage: mV 100
